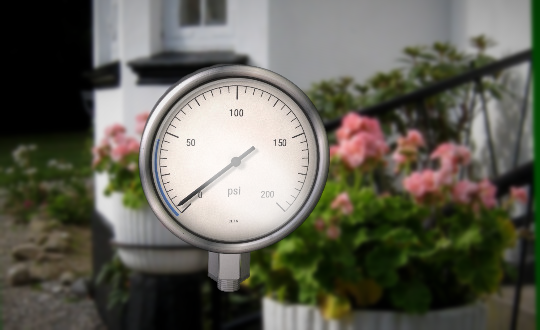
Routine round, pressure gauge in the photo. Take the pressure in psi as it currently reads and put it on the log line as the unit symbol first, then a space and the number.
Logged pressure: psi 5
